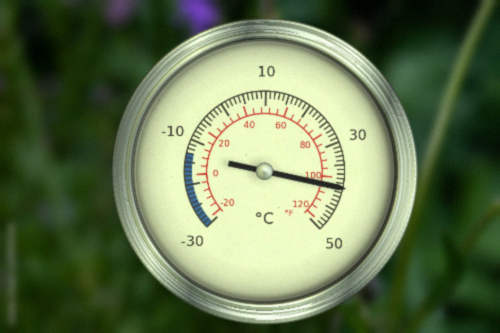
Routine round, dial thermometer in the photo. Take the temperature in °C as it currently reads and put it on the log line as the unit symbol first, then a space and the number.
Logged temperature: °C 40
